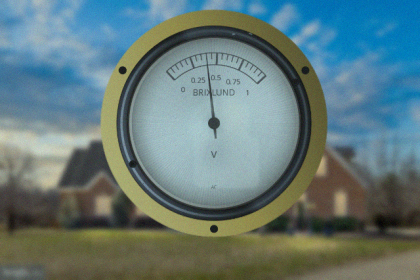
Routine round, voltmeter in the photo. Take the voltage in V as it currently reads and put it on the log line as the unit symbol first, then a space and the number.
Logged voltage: V 0.4
